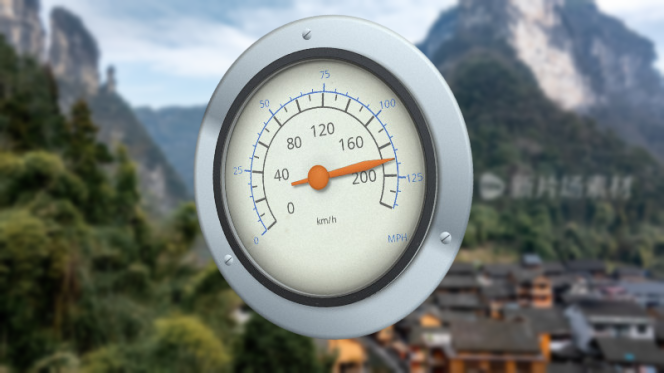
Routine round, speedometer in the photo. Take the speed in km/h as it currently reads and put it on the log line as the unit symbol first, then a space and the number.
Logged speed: km/h 190
